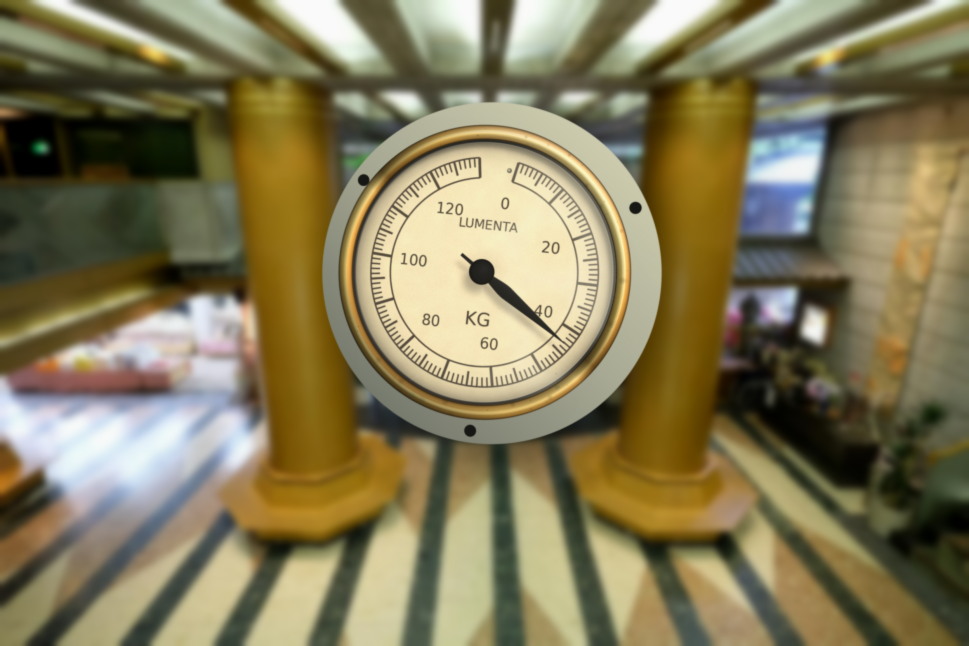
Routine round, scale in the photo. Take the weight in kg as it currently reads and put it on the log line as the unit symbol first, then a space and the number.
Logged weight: kg 43
